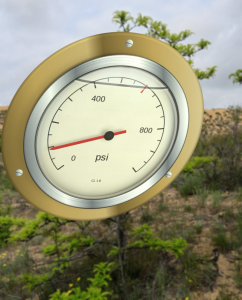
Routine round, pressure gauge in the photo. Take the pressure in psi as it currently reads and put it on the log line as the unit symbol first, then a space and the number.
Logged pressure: psi 100
